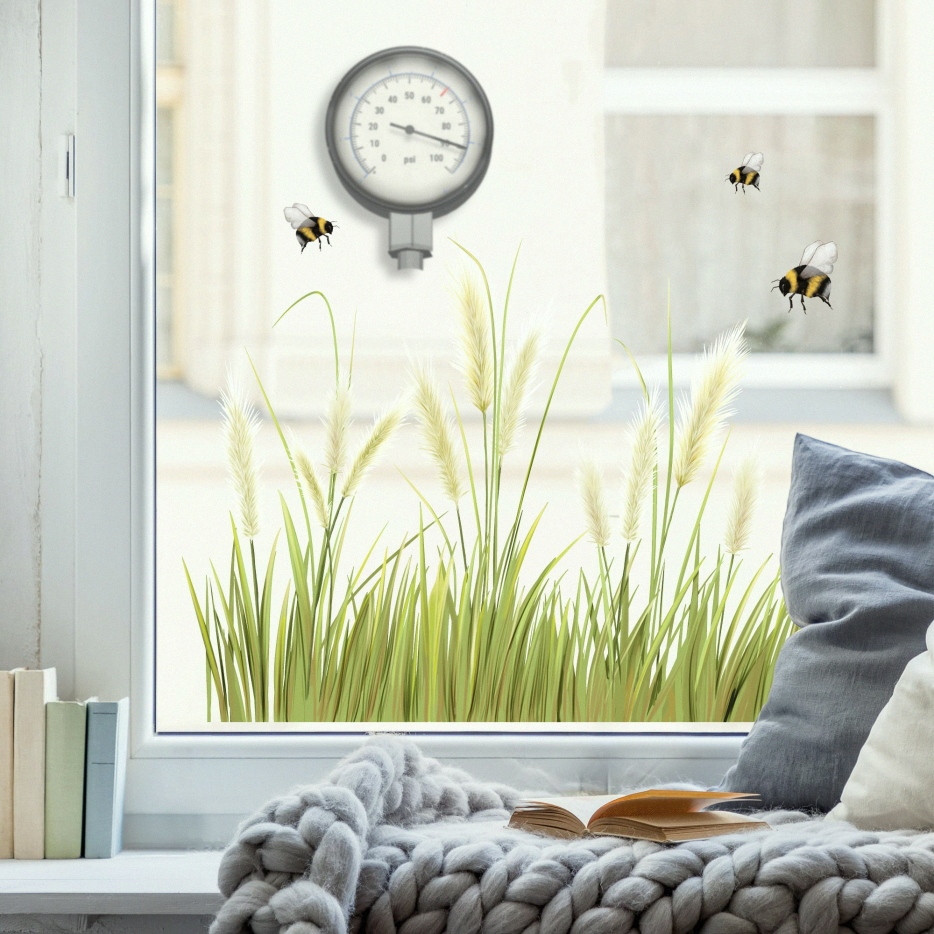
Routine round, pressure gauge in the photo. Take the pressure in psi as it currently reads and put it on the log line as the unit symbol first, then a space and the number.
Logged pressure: psi 90
